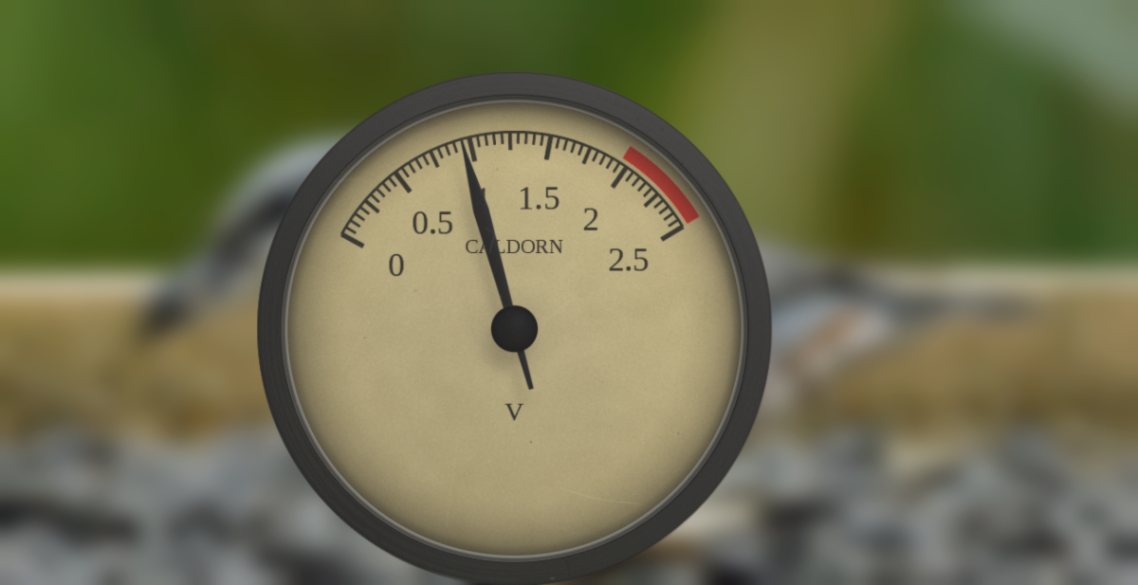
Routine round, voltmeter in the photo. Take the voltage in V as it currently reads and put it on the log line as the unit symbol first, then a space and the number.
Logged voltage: V 0.95
